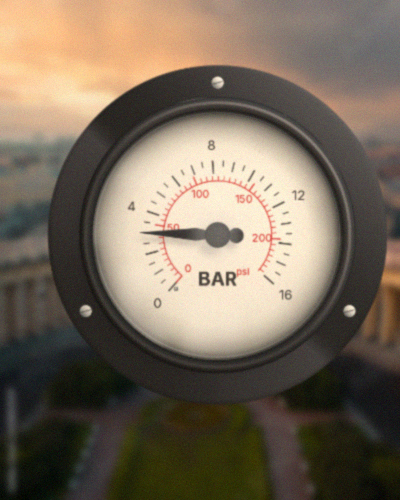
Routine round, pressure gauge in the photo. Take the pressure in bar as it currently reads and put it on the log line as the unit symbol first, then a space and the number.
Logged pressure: bar 3
